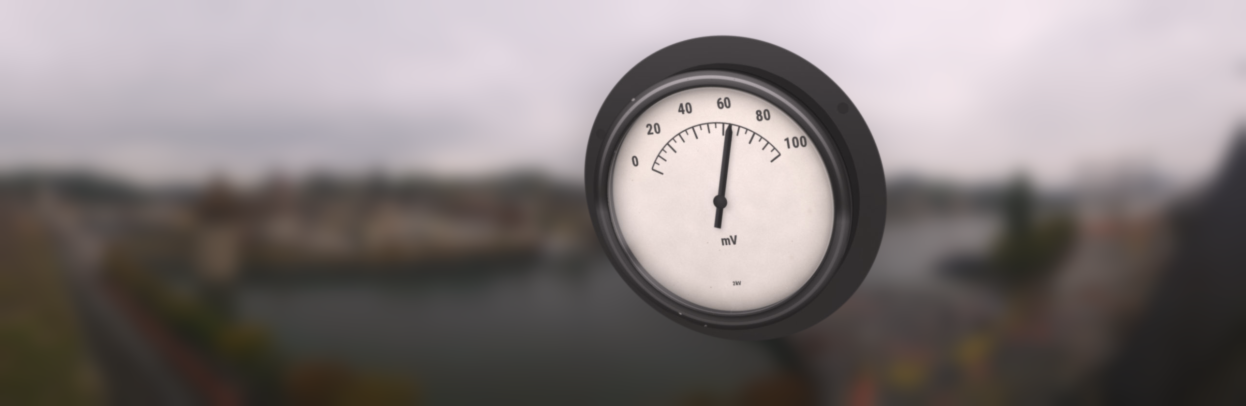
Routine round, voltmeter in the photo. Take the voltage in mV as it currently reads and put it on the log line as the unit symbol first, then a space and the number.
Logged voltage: mV 65
